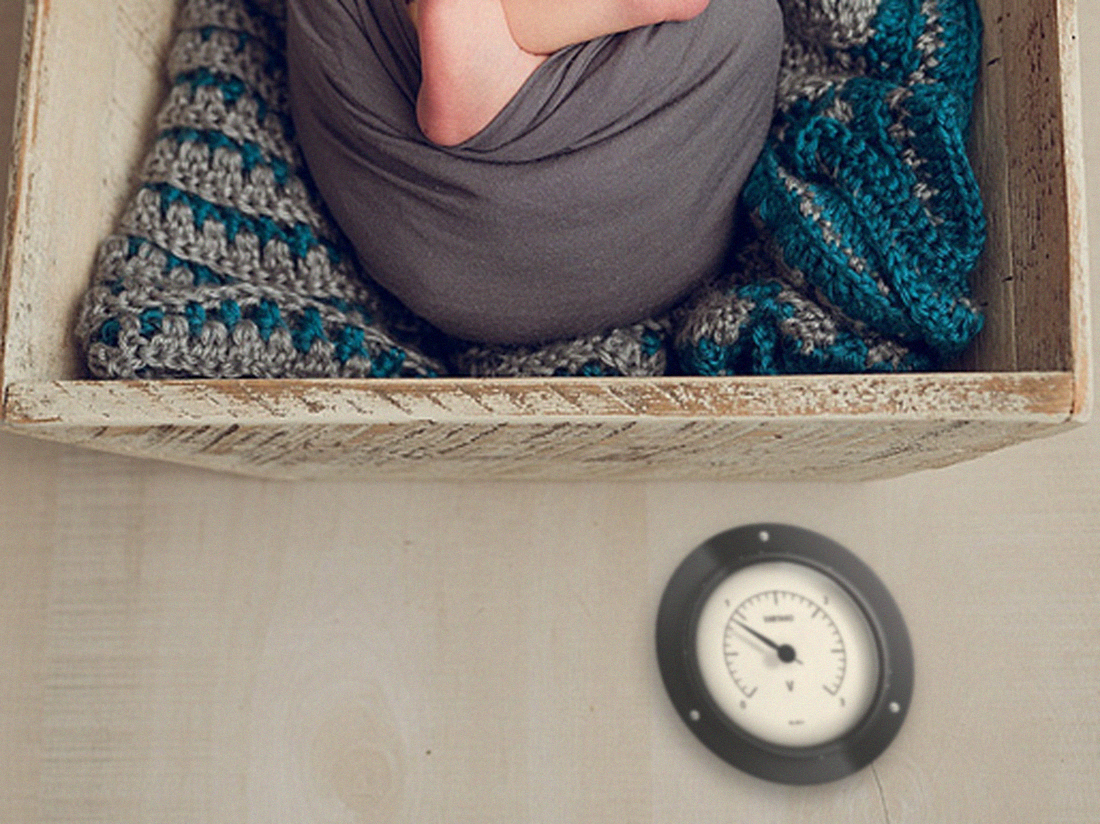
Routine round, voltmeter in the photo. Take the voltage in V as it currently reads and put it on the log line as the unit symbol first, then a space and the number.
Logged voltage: V 0.9
